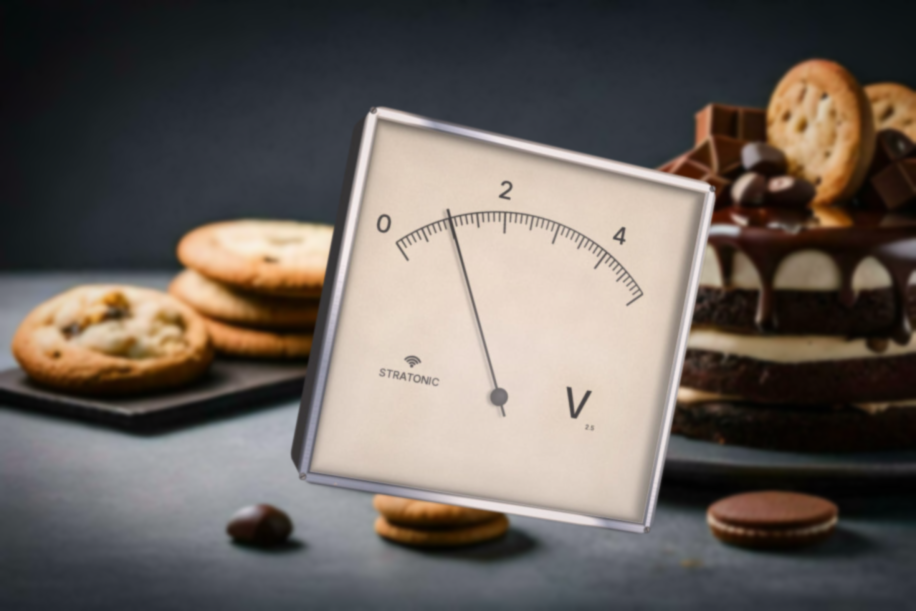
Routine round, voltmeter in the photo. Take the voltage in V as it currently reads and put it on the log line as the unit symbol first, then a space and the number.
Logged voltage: V 1
